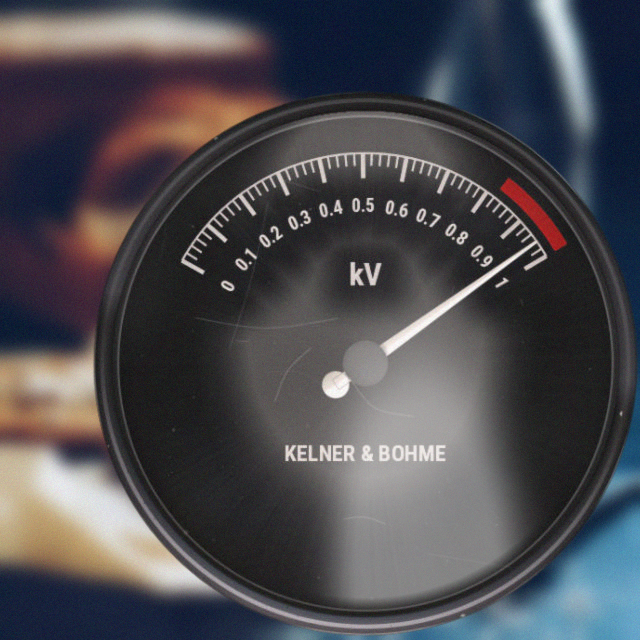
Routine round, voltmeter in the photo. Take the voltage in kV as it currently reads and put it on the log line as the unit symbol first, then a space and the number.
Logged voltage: kV 0.96
